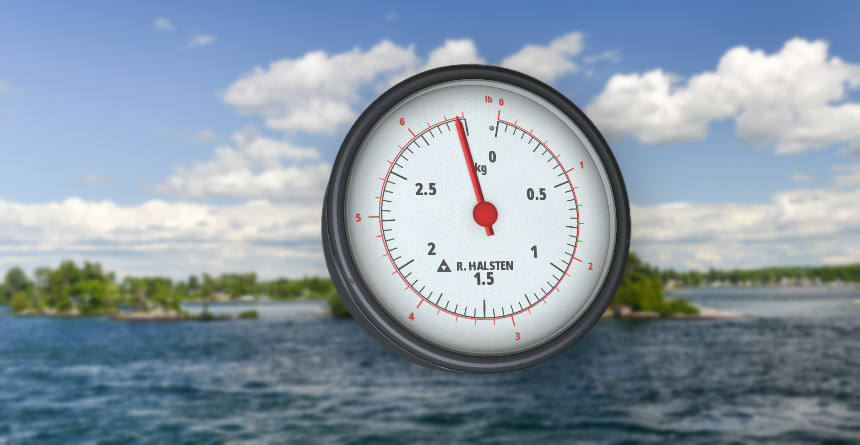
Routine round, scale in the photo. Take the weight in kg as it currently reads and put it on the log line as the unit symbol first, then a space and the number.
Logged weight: kg 2.95
